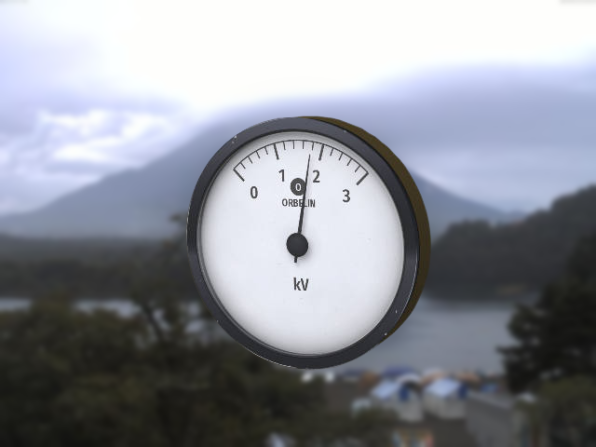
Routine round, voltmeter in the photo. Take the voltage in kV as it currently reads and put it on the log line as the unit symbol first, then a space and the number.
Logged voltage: kV 1.8
